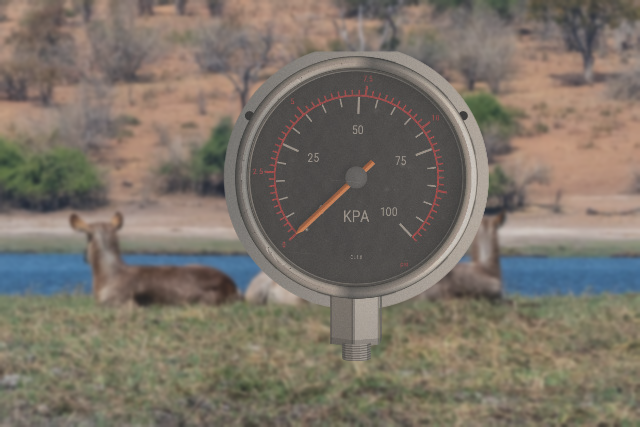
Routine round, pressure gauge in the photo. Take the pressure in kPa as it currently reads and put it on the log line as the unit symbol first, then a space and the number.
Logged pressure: kPa 0
